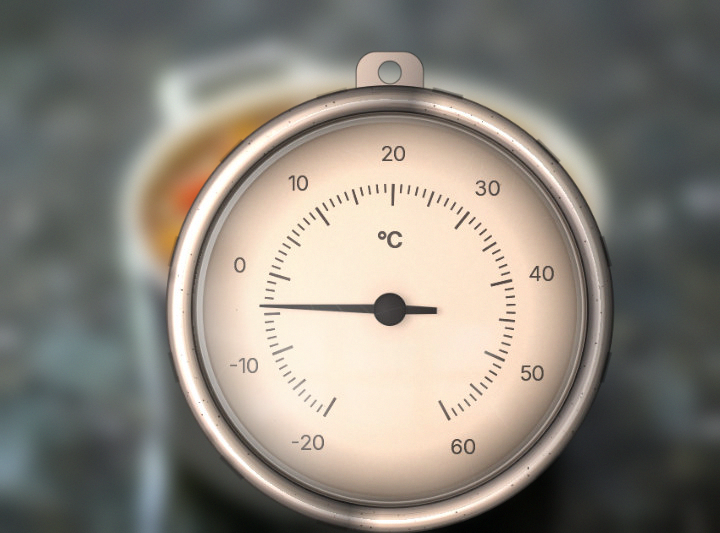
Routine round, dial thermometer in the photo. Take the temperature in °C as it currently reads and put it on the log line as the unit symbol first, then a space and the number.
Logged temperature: °C -4
